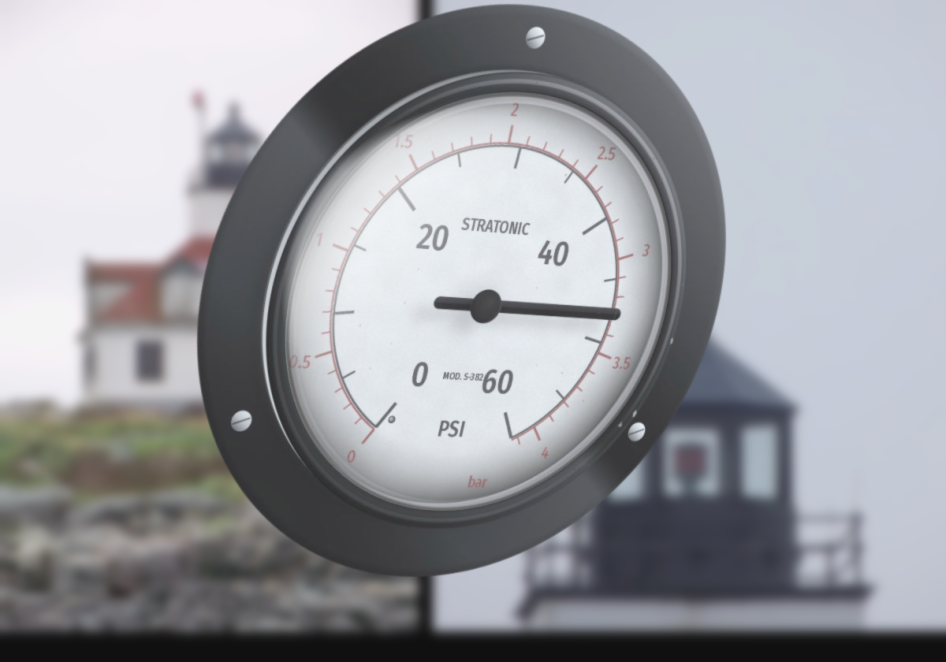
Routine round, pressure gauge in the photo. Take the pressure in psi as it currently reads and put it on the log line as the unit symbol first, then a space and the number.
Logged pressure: psi 47.5
